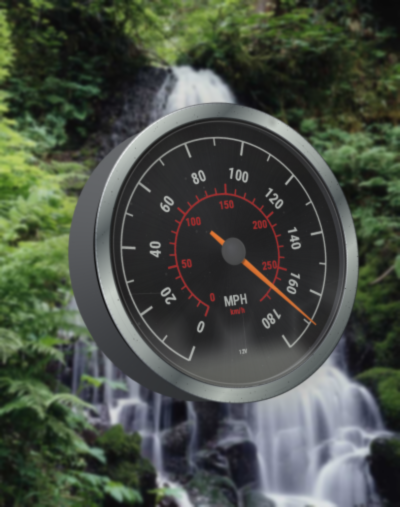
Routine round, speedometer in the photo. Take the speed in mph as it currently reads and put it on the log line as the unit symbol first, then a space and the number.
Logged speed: mph 170
